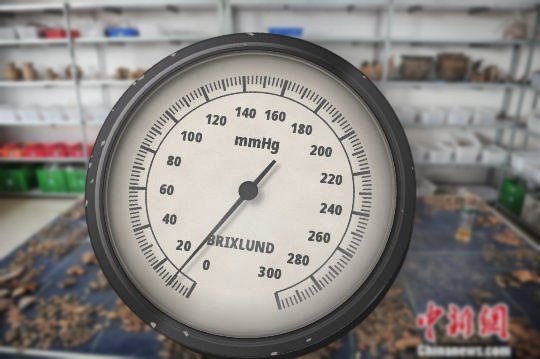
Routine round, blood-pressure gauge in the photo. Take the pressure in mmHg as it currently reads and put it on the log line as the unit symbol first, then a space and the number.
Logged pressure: mmHg 10
